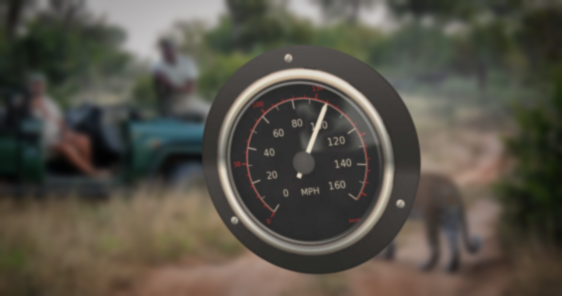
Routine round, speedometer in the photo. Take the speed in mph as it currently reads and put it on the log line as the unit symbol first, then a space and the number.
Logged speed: mph 100
